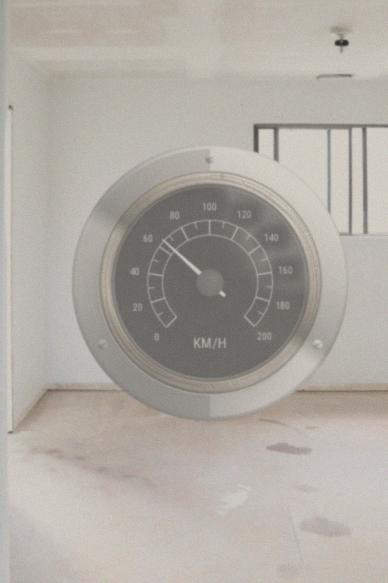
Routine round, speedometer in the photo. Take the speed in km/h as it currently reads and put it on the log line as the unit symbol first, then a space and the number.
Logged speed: km/h 65
